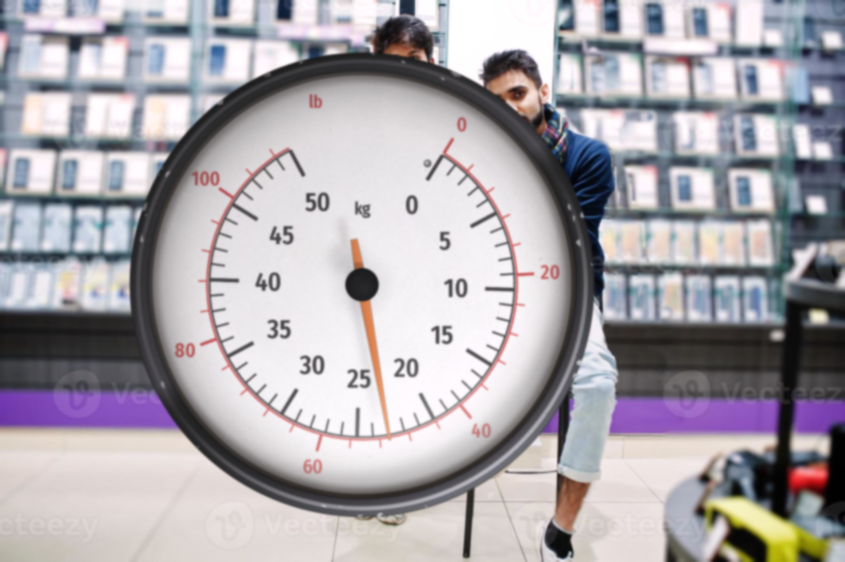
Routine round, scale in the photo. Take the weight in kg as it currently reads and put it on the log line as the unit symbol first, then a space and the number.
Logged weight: kg 23
